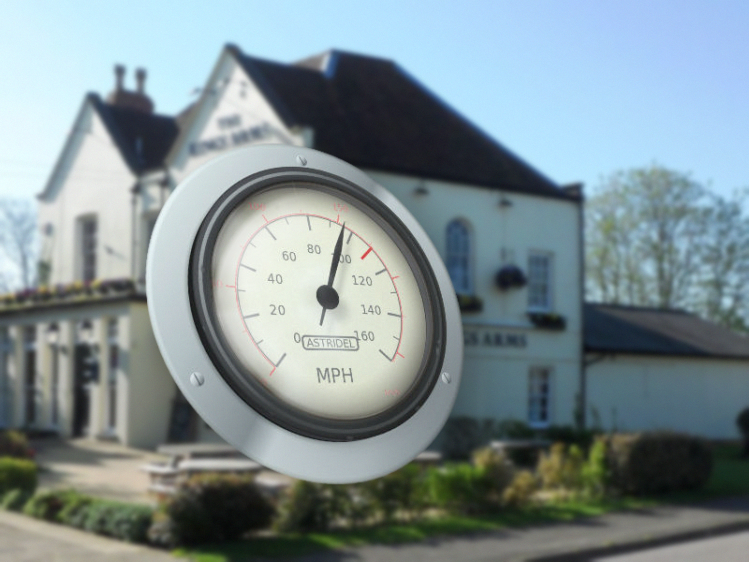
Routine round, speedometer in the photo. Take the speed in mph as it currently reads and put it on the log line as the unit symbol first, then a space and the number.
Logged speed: mph 95
